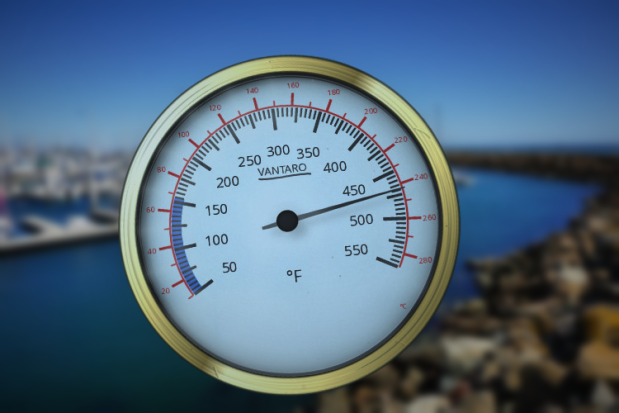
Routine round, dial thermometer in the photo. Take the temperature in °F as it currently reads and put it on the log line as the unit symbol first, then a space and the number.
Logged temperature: °F 470
